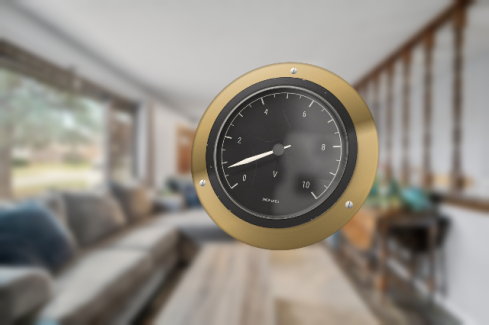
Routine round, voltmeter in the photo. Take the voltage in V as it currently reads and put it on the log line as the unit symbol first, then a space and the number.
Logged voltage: V 0.75
